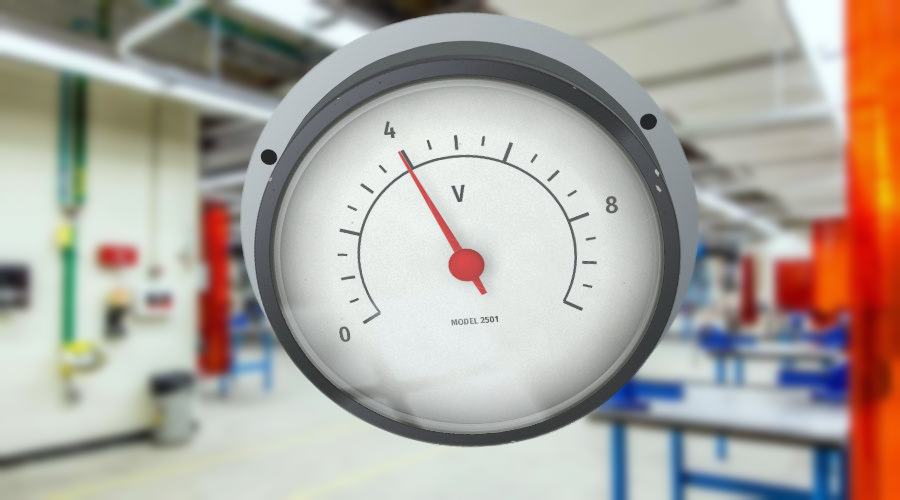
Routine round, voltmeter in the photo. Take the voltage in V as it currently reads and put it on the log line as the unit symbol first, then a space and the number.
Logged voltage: V 4
